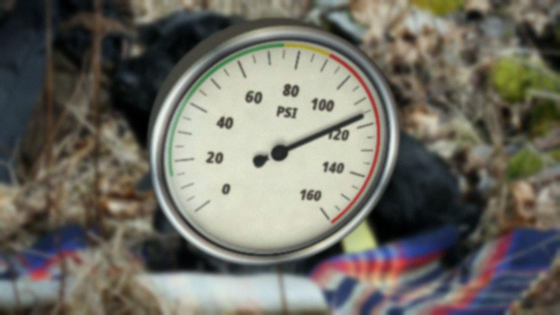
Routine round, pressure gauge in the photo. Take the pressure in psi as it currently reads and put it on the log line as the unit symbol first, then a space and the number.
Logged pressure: psi 115
